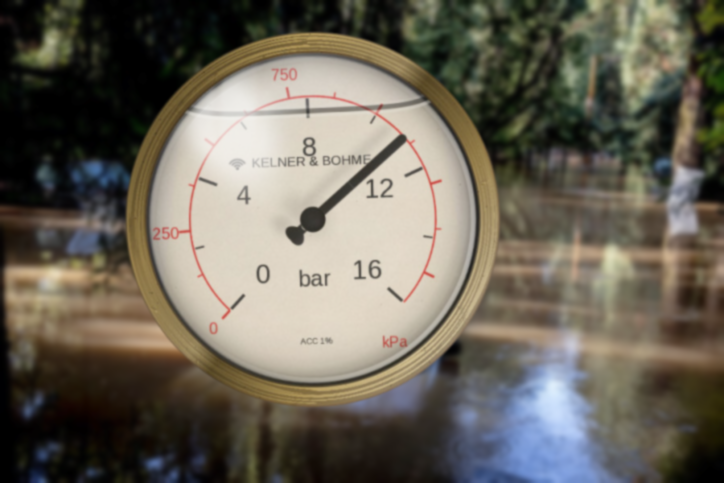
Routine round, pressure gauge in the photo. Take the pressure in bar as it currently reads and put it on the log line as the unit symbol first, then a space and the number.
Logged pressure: bar 11
